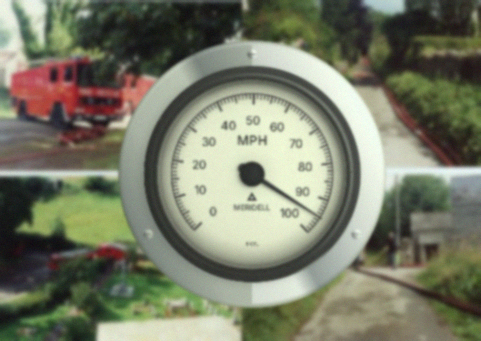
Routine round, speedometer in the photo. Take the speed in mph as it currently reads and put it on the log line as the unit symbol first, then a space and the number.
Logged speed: mph 95
